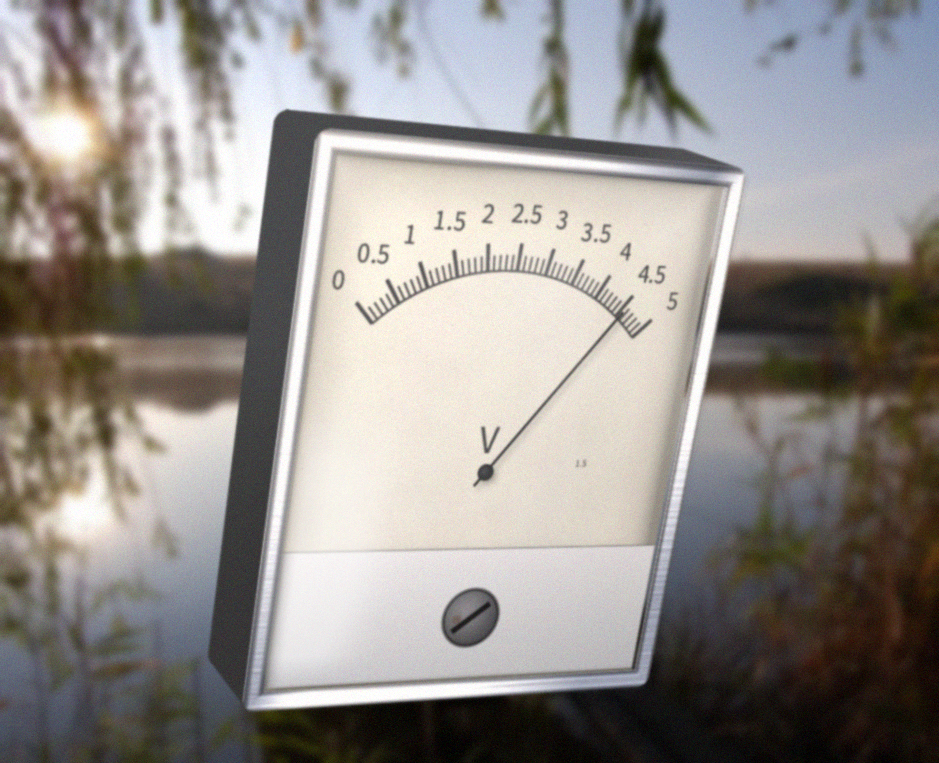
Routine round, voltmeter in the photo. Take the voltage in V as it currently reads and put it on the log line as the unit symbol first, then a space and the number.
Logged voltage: V 4.5
